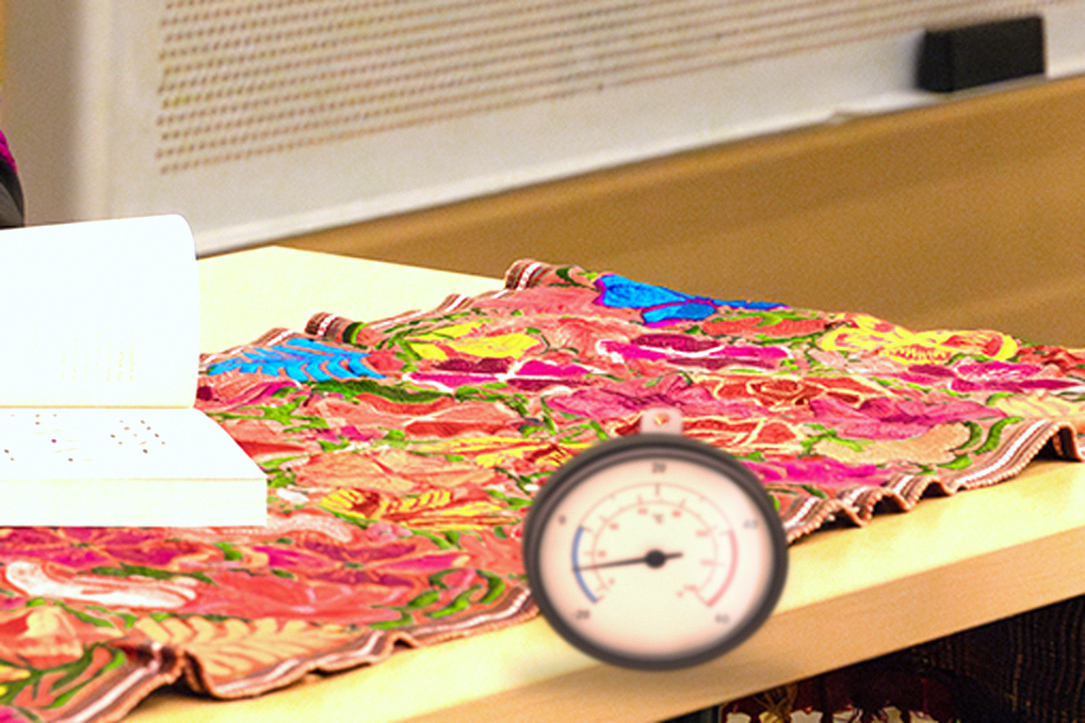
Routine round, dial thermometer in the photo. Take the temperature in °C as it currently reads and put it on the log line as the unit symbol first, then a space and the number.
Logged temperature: °C -10
